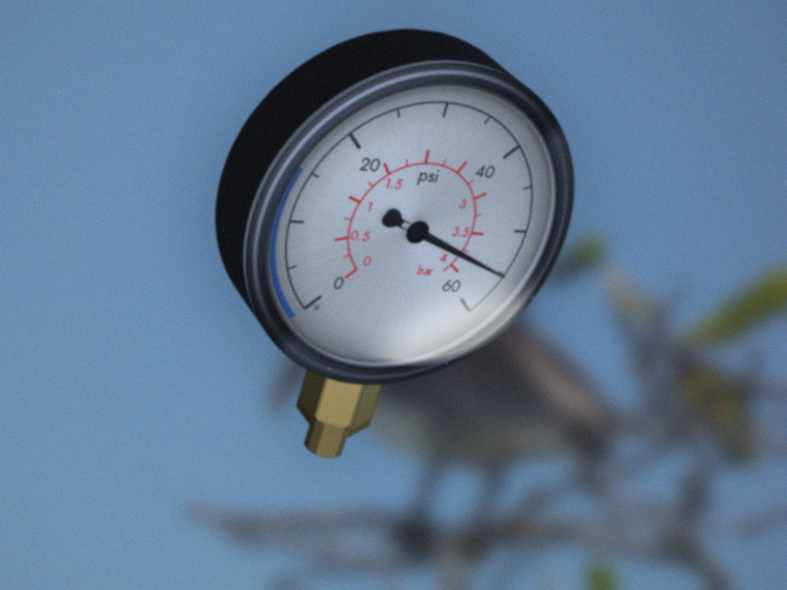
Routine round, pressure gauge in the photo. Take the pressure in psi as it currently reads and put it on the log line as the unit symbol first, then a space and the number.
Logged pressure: psi 55
